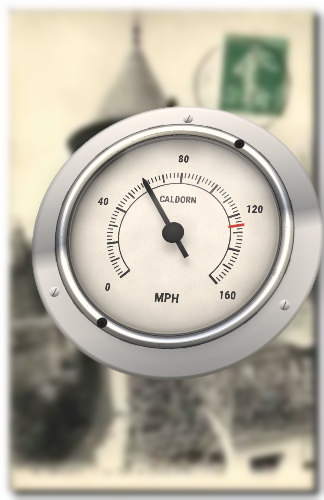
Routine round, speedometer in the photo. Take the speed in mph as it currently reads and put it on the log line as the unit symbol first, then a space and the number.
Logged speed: mph 60
